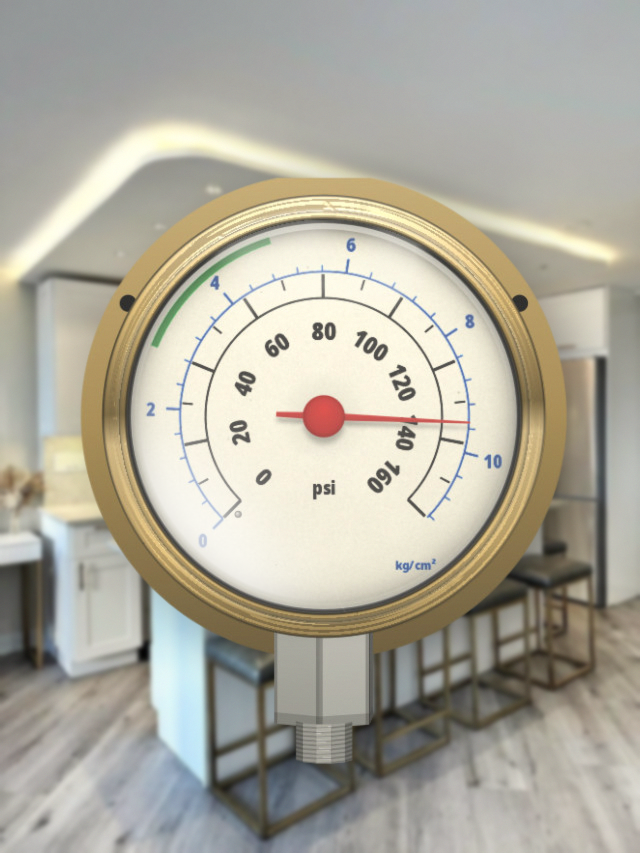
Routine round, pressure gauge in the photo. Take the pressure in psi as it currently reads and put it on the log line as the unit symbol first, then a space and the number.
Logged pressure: psi 135
